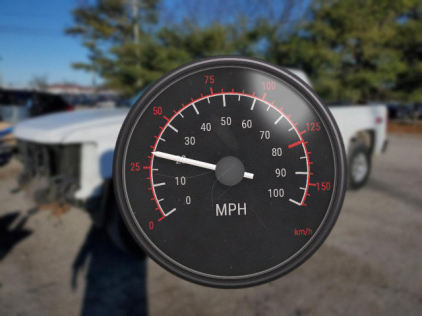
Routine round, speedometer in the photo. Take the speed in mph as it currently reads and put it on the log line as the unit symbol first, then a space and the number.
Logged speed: mph 20
